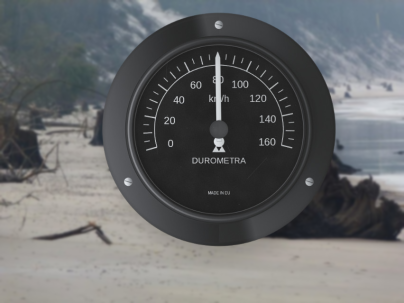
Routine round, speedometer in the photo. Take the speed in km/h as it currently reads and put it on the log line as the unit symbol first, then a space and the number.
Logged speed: km/h 80
